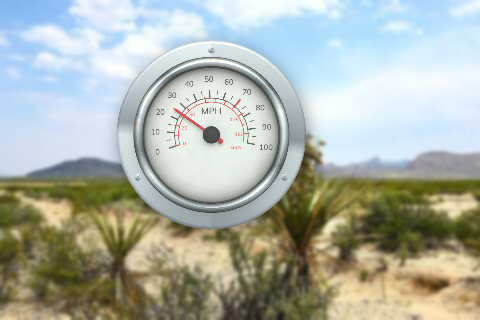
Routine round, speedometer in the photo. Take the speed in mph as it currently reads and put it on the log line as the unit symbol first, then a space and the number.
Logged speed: mph 25
